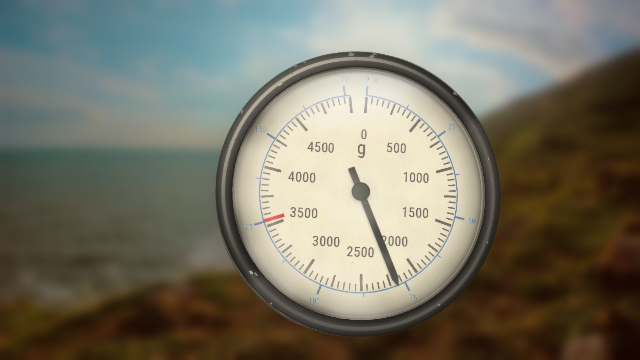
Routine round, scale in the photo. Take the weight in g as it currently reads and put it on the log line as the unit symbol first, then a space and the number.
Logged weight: g 2200
